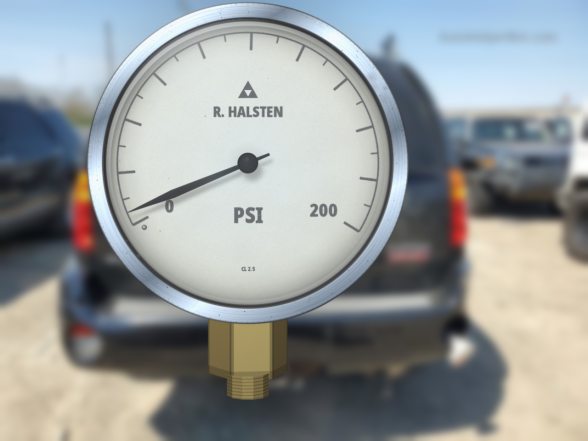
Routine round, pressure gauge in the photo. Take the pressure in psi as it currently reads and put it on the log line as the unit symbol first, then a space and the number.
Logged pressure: psi 5
